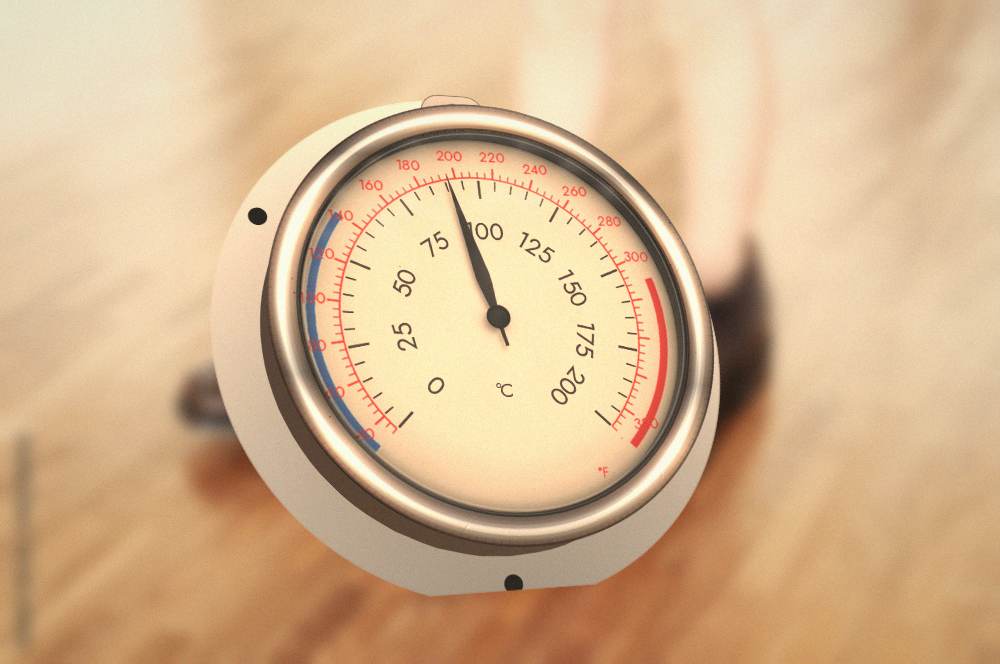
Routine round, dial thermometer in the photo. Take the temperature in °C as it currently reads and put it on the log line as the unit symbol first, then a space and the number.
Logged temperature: °C 90
